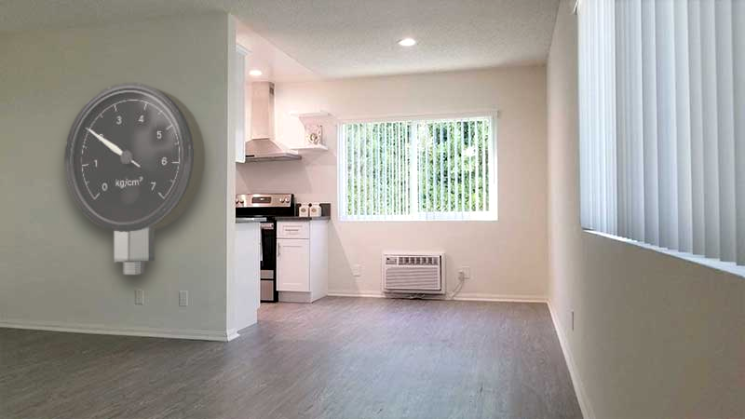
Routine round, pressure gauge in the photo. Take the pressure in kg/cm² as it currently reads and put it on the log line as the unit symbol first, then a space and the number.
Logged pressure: kg/cm² 2
